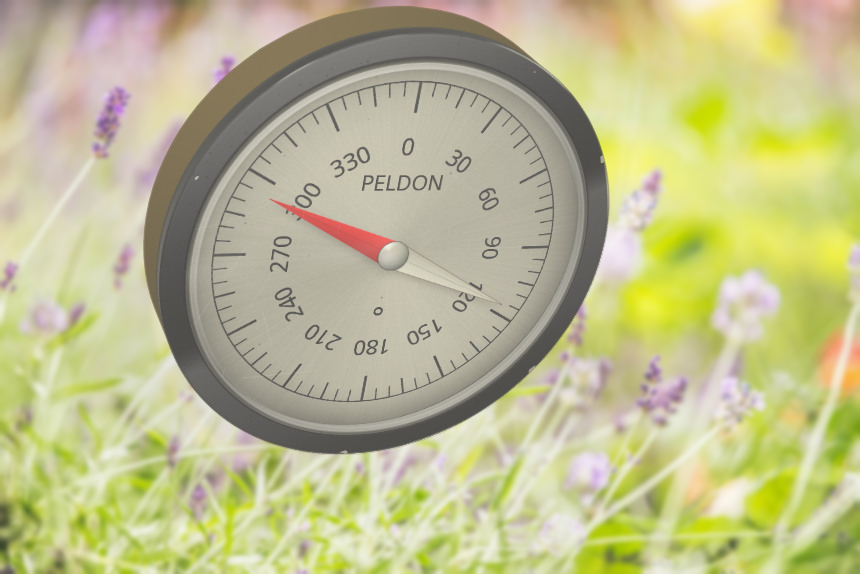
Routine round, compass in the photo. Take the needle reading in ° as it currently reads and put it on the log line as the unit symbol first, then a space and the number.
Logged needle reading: ° 295
